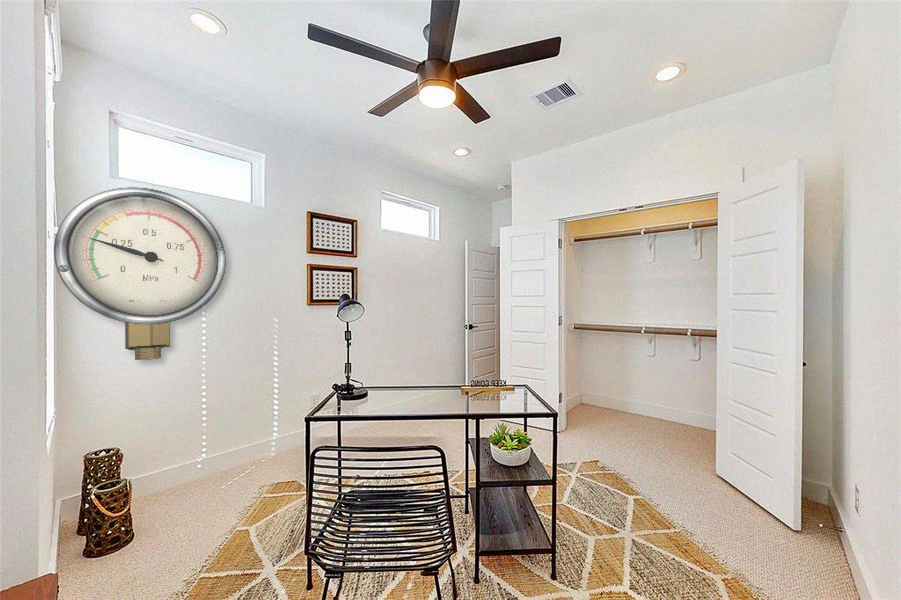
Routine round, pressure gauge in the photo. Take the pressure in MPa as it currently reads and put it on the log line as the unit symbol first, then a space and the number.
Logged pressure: MPa 0.2
